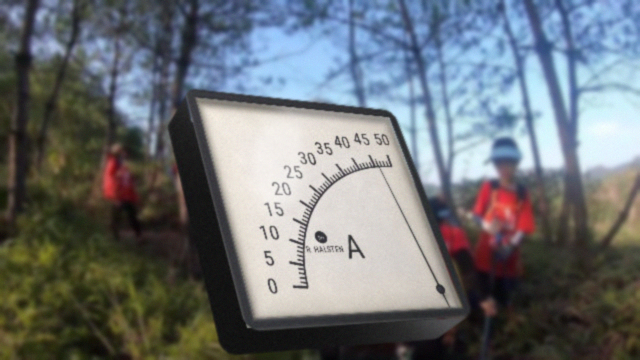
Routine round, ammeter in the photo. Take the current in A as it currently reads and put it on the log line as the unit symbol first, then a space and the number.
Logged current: A 45
